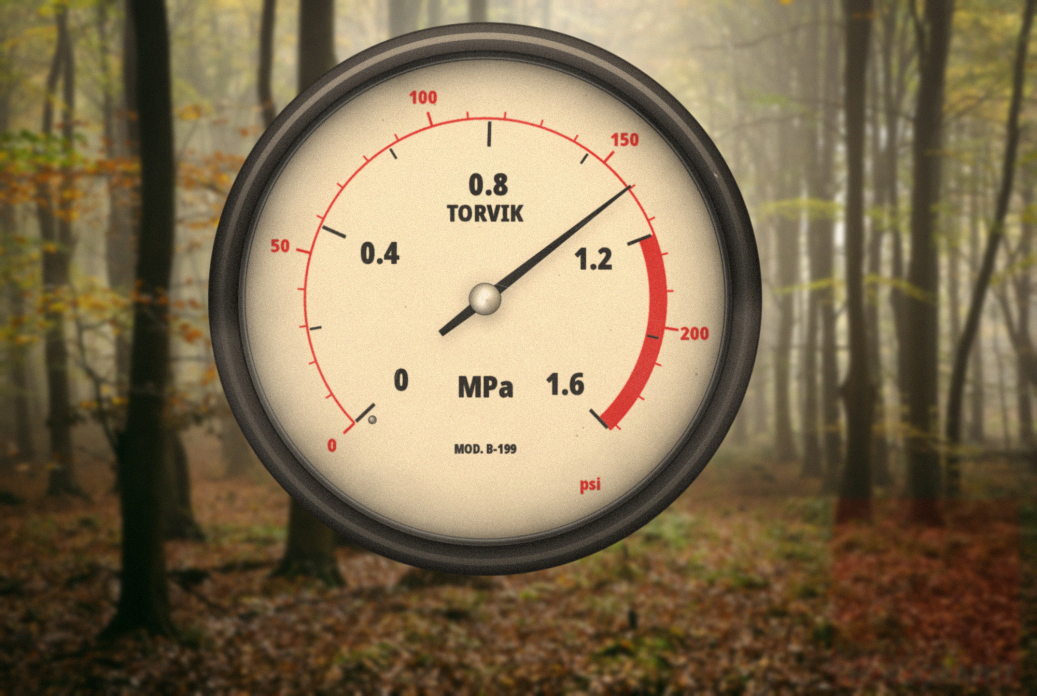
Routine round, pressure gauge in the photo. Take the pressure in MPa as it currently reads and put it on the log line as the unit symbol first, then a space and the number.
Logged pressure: MPa 1.1
